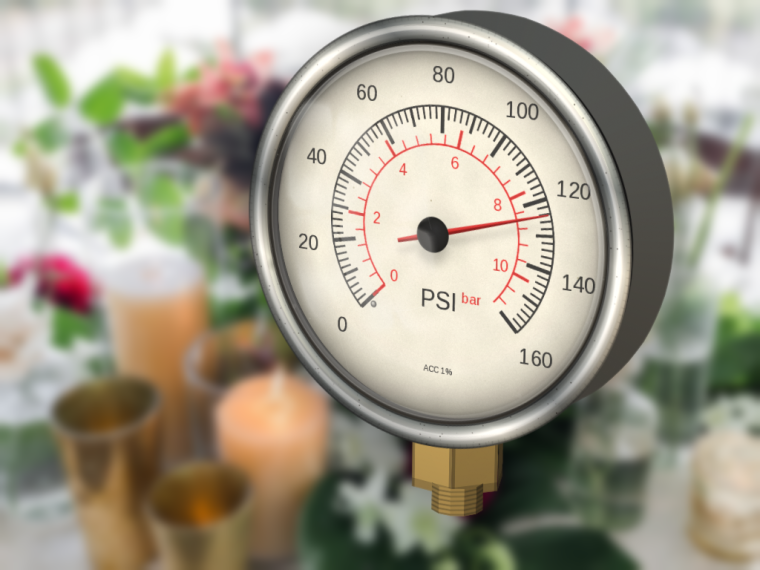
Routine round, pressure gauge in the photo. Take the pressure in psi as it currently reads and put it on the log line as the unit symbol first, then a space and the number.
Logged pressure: psi 124
